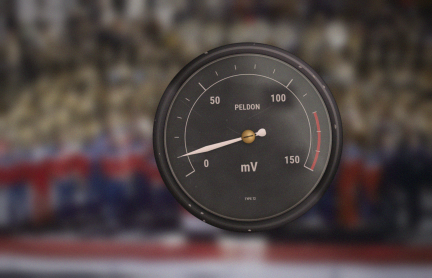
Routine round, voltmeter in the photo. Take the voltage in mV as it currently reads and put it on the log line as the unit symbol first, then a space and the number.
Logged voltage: mV 10
